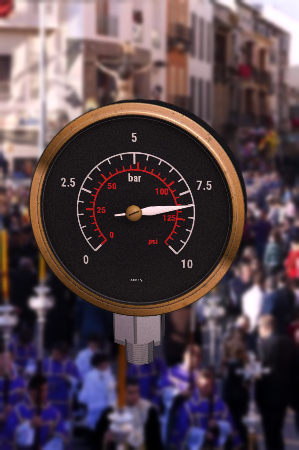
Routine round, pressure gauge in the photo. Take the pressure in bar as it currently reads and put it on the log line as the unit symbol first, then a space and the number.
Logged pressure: bar 8
